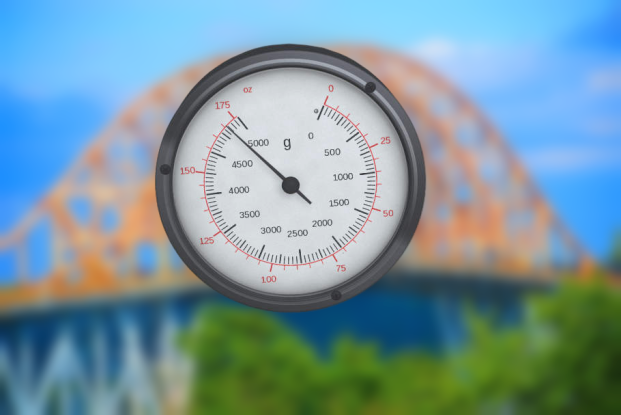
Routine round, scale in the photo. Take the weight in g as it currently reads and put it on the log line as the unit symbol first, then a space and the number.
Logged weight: g 4850
